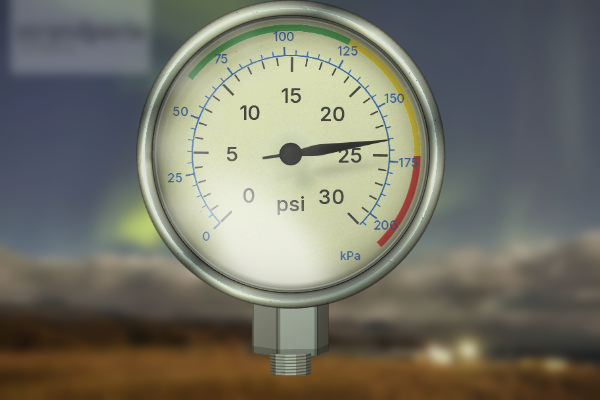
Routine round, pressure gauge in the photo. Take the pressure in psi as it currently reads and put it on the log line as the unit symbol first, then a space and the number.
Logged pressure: psi 24
